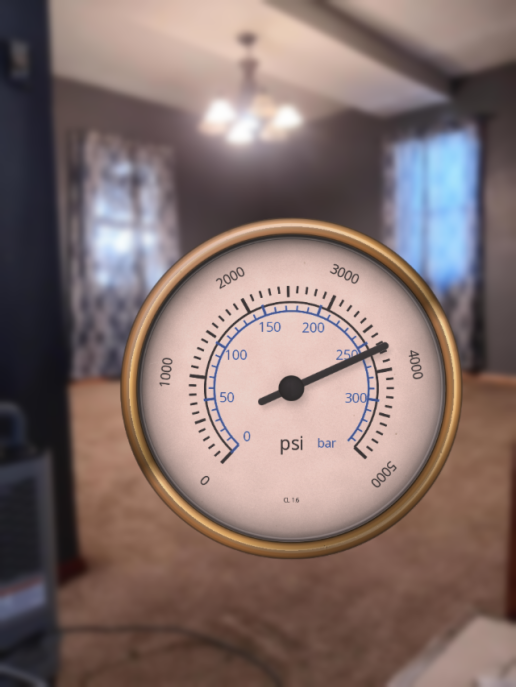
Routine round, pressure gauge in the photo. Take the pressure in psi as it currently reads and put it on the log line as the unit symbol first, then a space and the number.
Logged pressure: psi 3750
